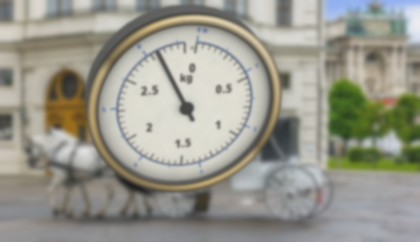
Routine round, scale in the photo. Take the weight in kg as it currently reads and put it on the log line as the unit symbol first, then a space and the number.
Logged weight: kg 2.8
